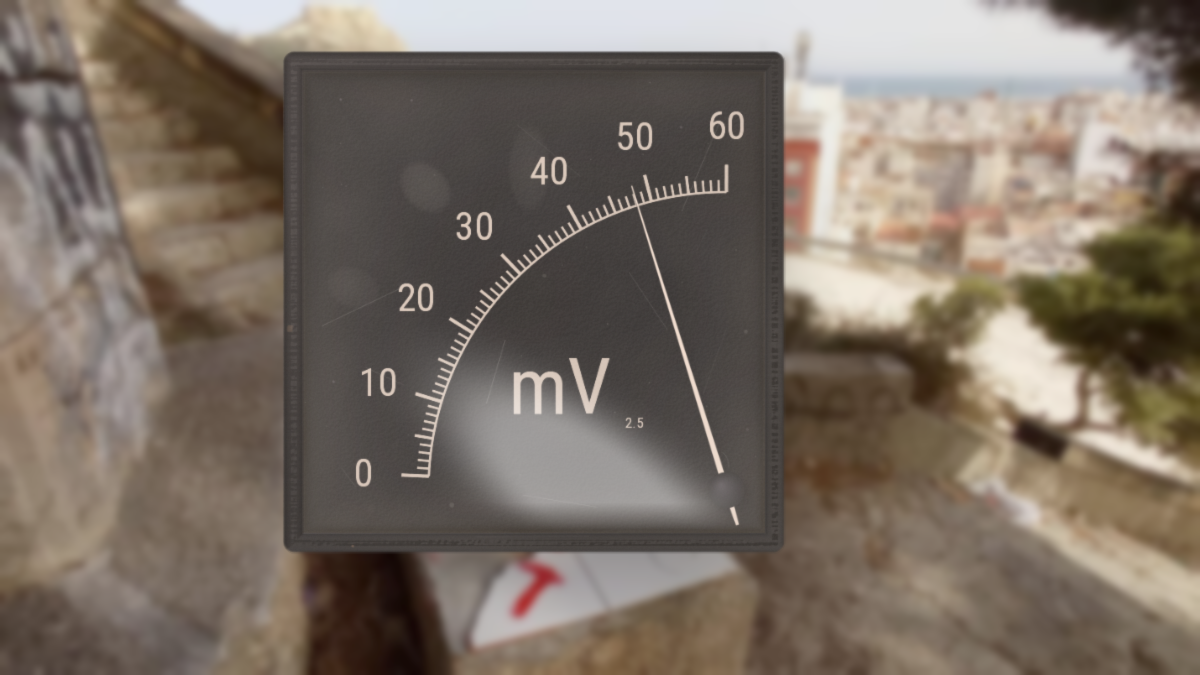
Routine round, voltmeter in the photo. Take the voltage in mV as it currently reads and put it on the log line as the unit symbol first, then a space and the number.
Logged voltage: mV 48
